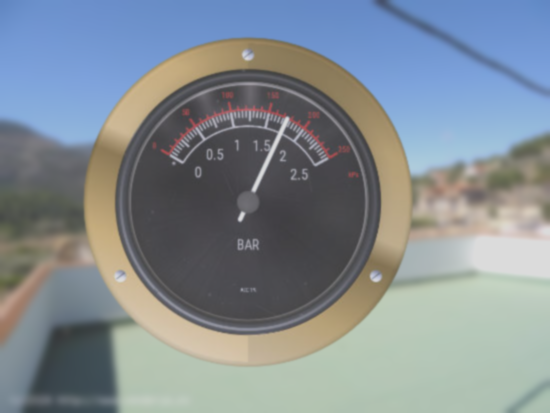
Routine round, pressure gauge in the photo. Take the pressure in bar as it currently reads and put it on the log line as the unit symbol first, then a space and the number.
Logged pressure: bar 1.75
